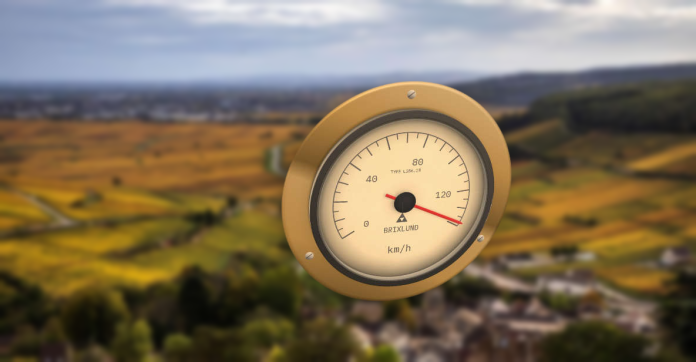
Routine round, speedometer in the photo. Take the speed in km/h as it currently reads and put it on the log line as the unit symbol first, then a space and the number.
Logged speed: km/h 137.5
